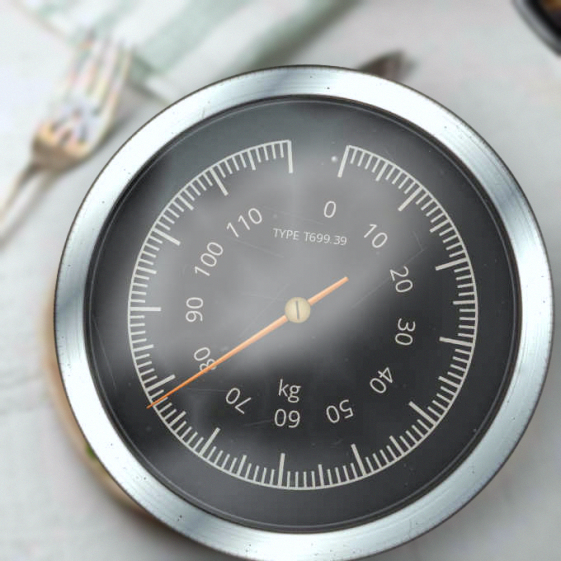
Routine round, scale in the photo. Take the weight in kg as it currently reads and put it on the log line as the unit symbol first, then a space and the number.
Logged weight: kg 78
